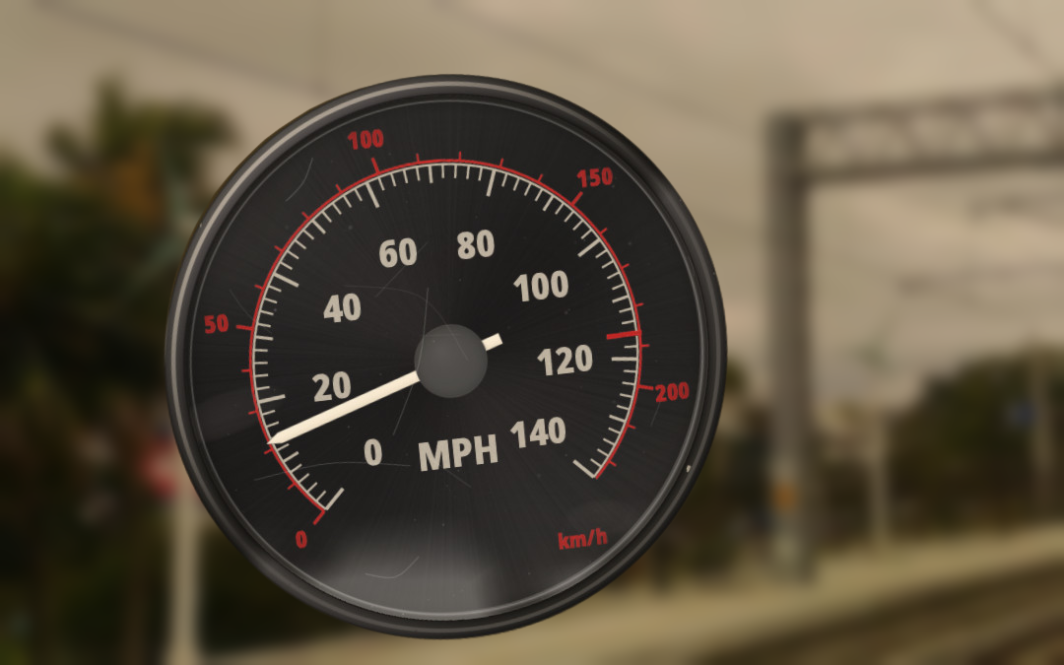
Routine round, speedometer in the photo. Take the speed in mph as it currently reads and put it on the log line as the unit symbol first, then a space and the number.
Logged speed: mph 14
